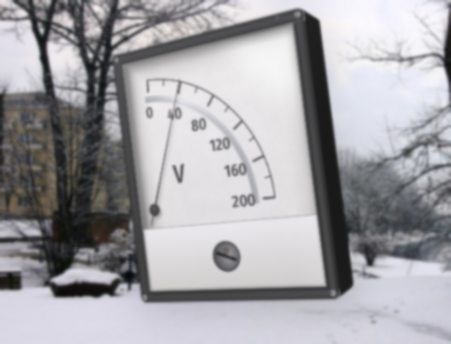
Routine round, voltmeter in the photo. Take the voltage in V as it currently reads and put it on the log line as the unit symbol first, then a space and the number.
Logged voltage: V 40
